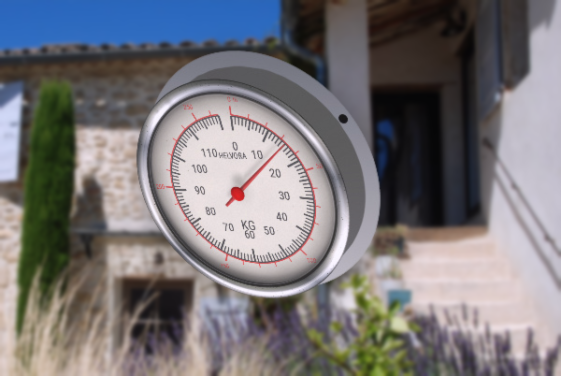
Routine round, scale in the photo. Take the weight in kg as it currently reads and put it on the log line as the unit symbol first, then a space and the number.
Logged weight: kg 15
